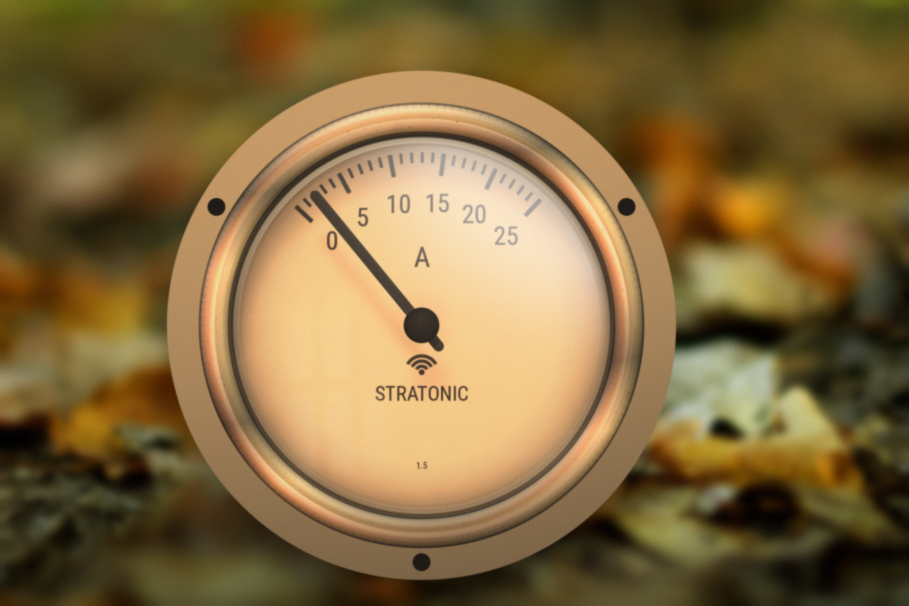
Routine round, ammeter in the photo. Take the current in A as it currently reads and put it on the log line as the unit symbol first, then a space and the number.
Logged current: A 2
